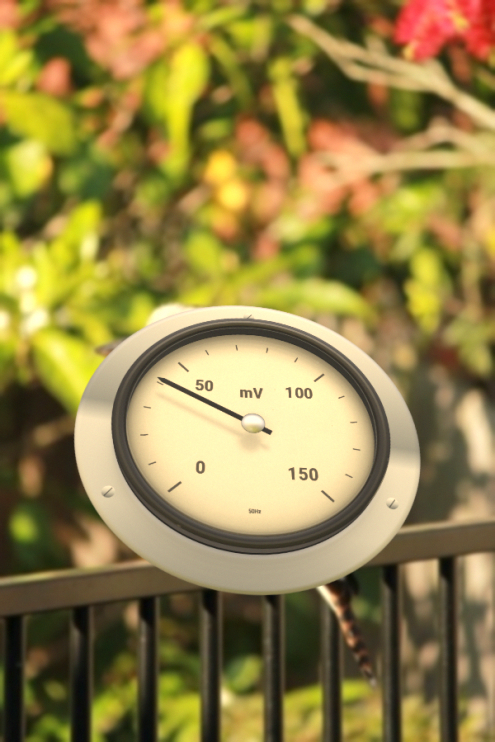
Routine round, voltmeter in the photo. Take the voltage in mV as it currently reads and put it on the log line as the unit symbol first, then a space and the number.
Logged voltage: mV 40
